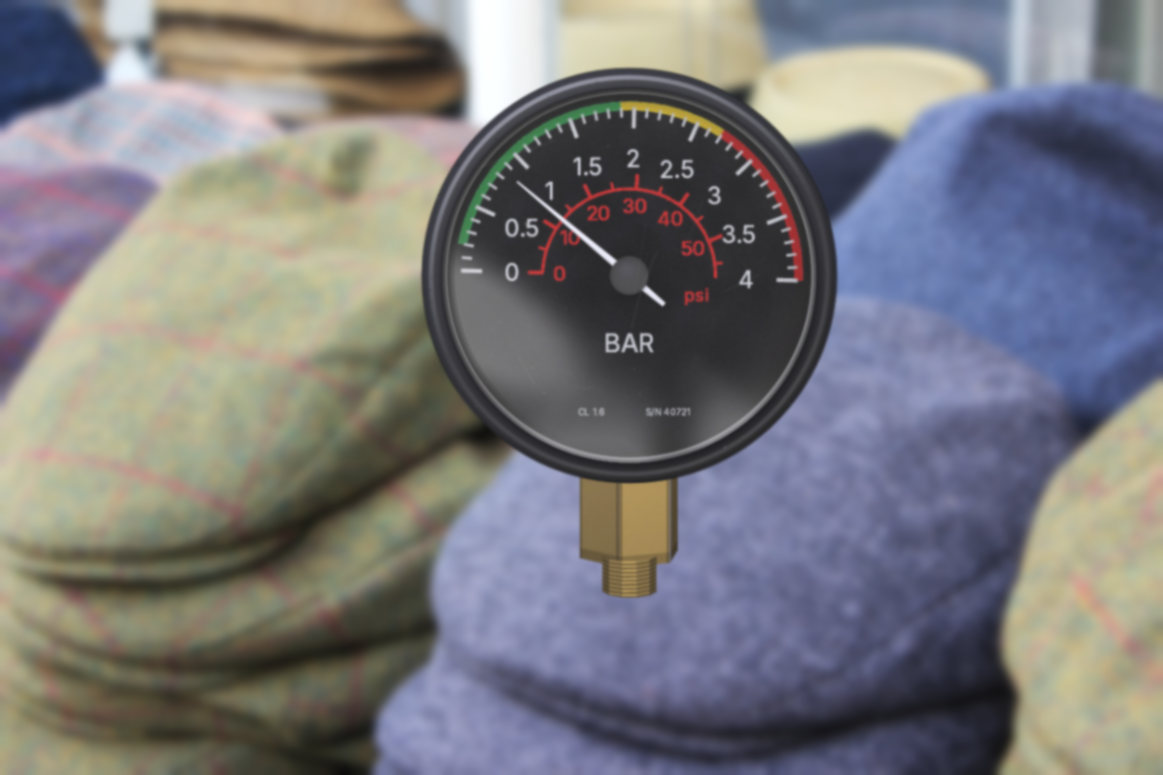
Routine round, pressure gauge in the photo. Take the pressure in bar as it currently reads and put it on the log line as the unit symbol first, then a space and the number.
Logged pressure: bar 0.85
